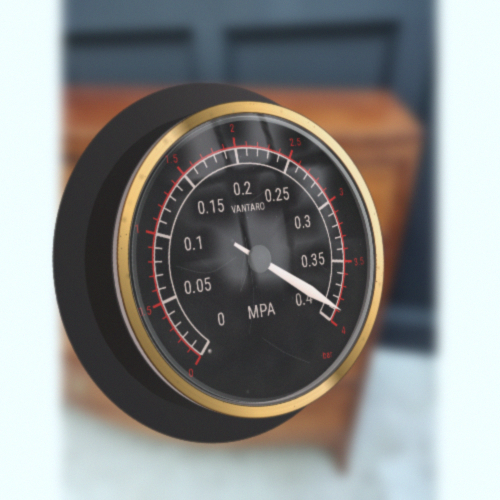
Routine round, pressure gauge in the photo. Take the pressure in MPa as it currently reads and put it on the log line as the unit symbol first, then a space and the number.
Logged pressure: MPa 0.39
